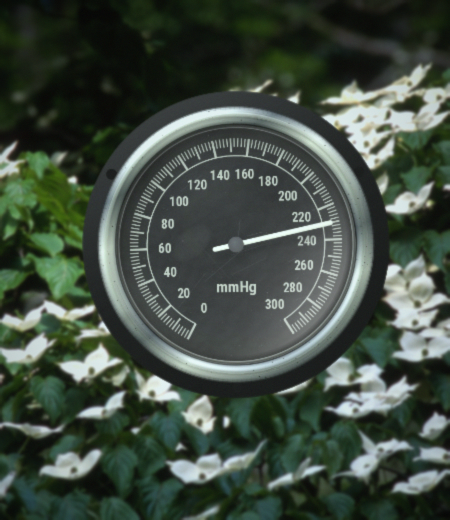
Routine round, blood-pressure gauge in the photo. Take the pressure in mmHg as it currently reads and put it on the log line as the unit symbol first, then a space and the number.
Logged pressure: mmHg 230
